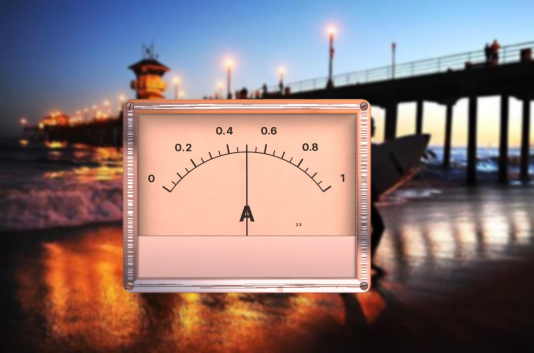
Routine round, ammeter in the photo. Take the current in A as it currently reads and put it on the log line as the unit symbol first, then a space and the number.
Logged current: A 0.5
